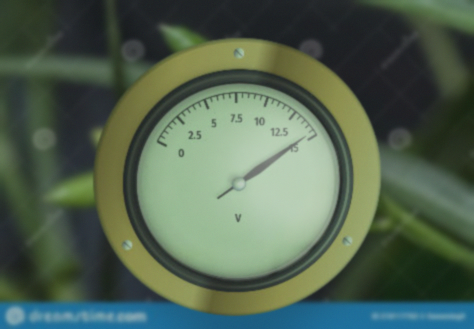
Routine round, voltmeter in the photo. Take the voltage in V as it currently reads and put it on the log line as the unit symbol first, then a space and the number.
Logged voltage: V 14.5
